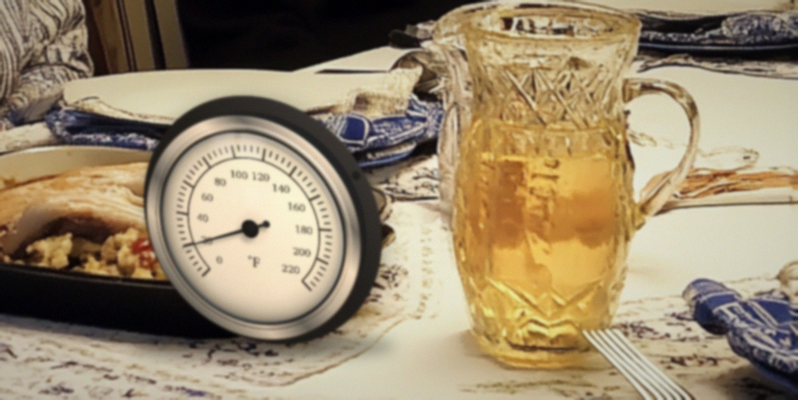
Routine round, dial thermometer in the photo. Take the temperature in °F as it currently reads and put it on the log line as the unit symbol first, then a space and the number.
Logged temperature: °F 20
